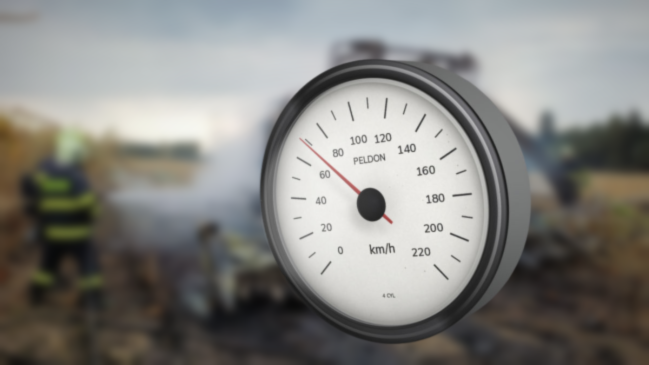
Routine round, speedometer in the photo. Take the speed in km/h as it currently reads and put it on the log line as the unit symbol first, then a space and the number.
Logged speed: km/h 70
